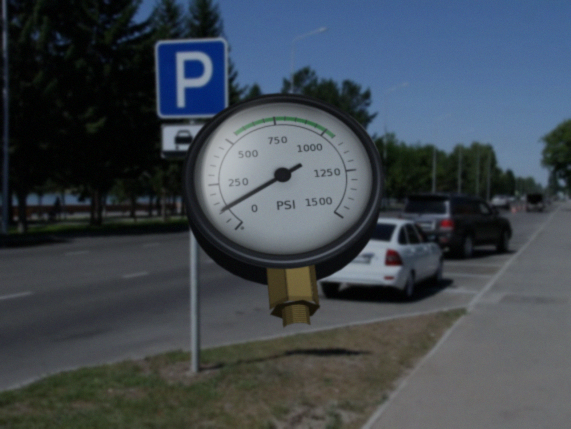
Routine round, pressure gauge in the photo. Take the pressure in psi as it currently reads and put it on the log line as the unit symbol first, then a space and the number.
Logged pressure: psi 100
